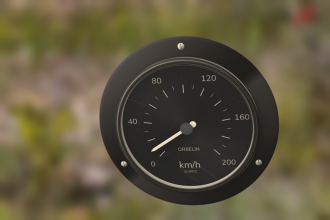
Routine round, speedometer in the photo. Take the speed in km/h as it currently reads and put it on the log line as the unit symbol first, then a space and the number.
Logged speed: km/h 10
